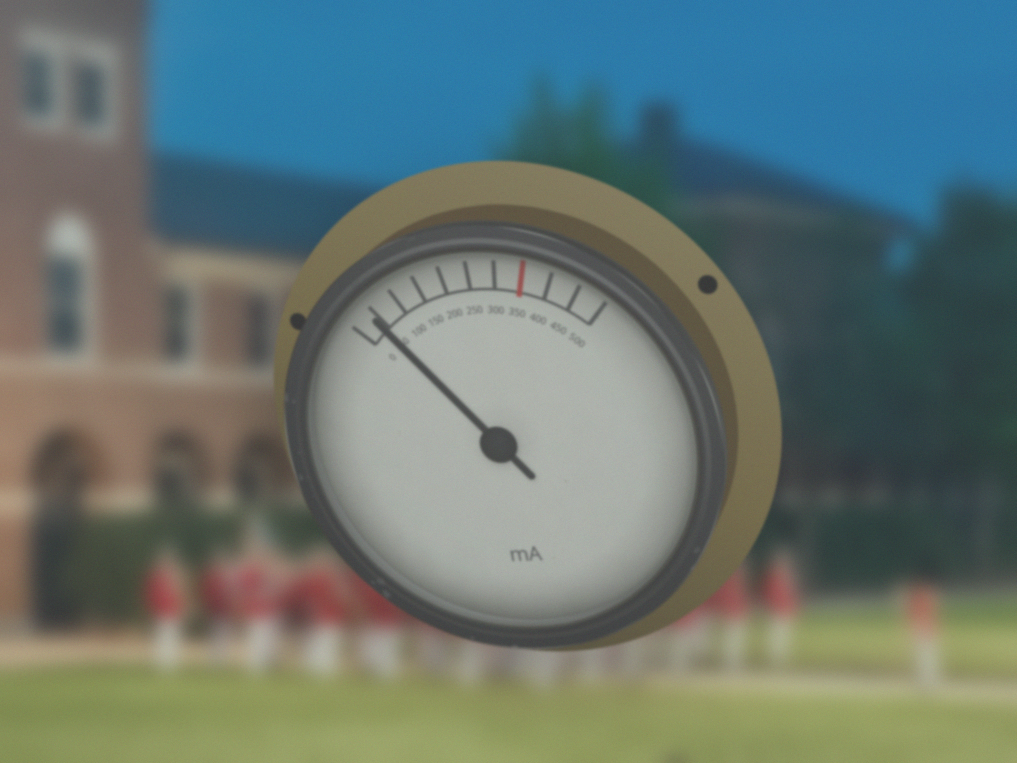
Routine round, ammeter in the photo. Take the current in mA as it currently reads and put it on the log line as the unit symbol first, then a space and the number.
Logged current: mA 50
